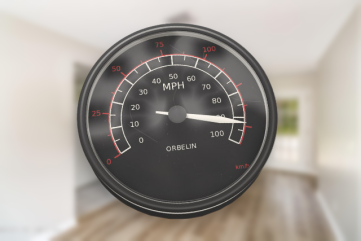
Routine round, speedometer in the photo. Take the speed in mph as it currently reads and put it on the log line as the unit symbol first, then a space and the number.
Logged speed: mph 92.5
